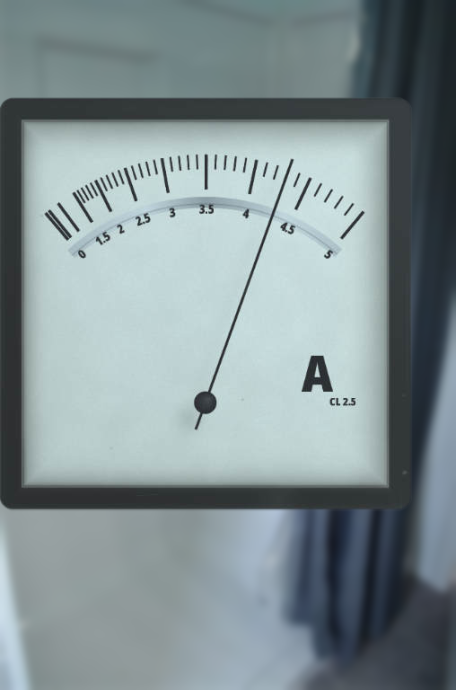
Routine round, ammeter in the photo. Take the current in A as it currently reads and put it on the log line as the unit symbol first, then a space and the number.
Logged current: A 4.3
